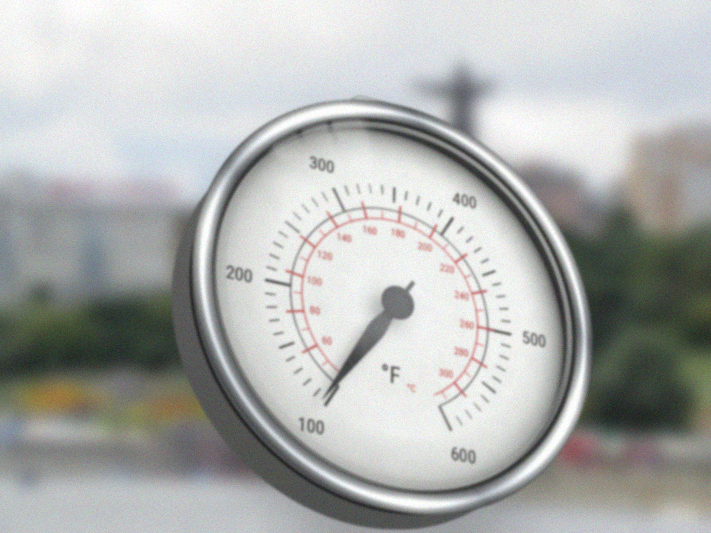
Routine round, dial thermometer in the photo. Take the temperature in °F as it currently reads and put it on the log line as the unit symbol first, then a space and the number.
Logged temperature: °F 105
